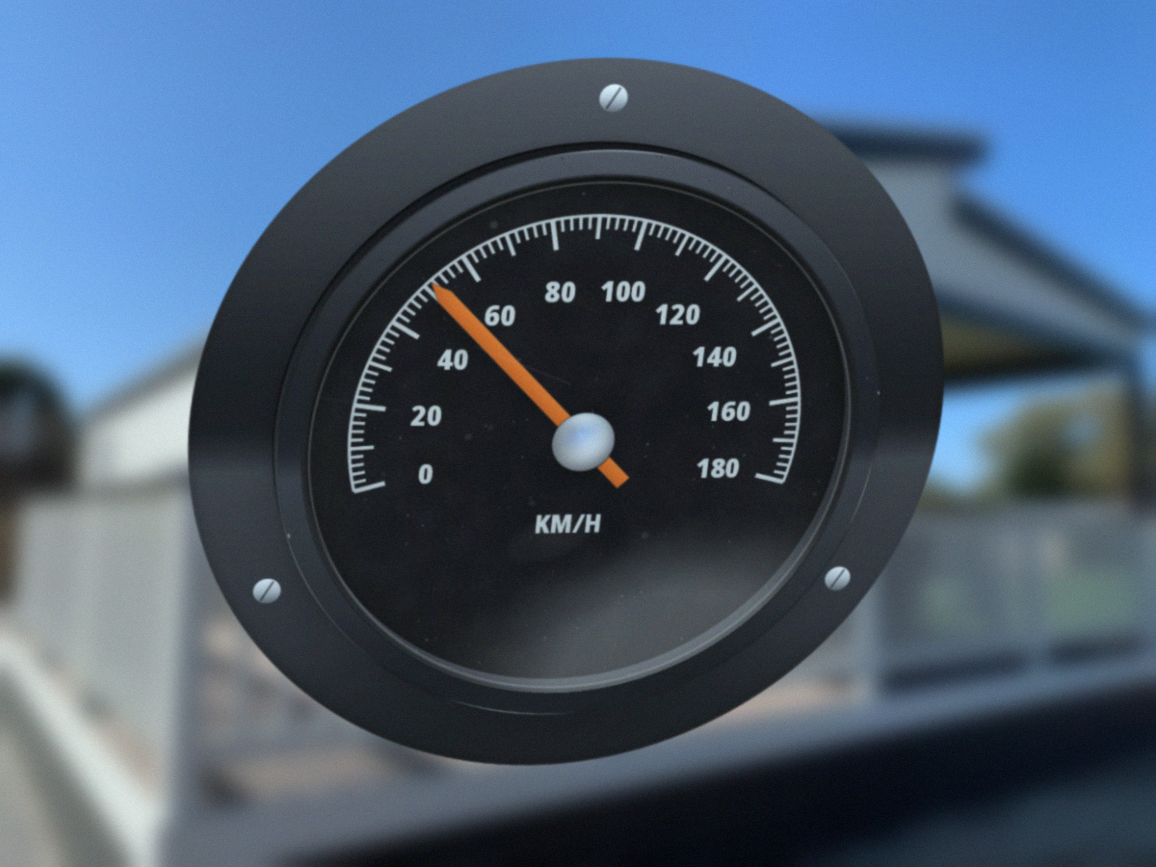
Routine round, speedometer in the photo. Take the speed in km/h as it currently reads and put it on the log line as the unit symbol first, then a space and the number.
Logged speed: km/h 52
